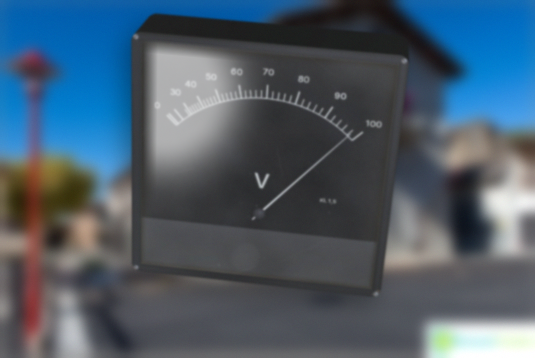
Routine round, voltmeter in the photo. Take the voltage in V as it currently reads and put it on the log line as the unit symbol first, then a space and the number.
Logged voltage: V 98
